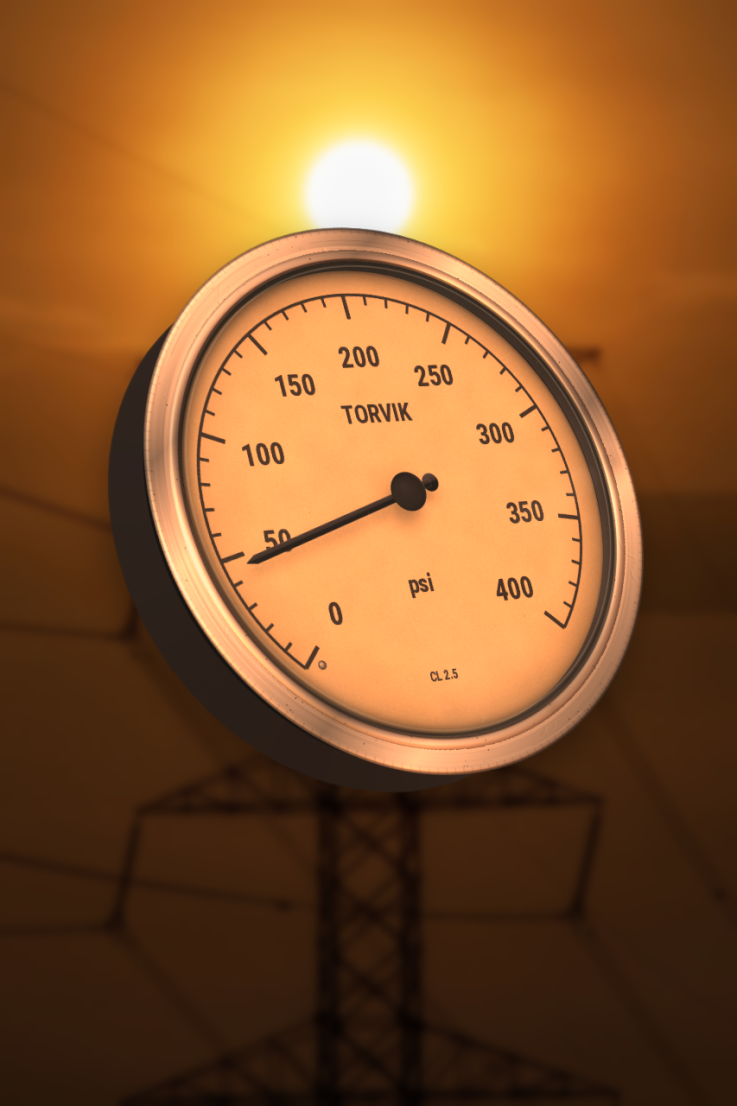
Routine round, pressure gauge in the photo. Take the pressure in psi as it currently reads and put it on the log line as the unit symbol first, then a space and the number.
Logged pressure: psi 45
